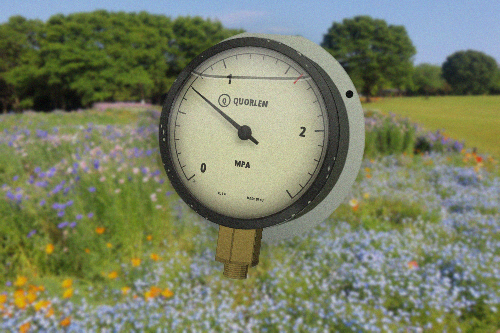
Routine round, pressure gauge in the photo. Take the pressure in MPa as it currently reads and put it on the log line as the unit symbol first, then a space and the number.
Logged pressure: MPa 0.7
